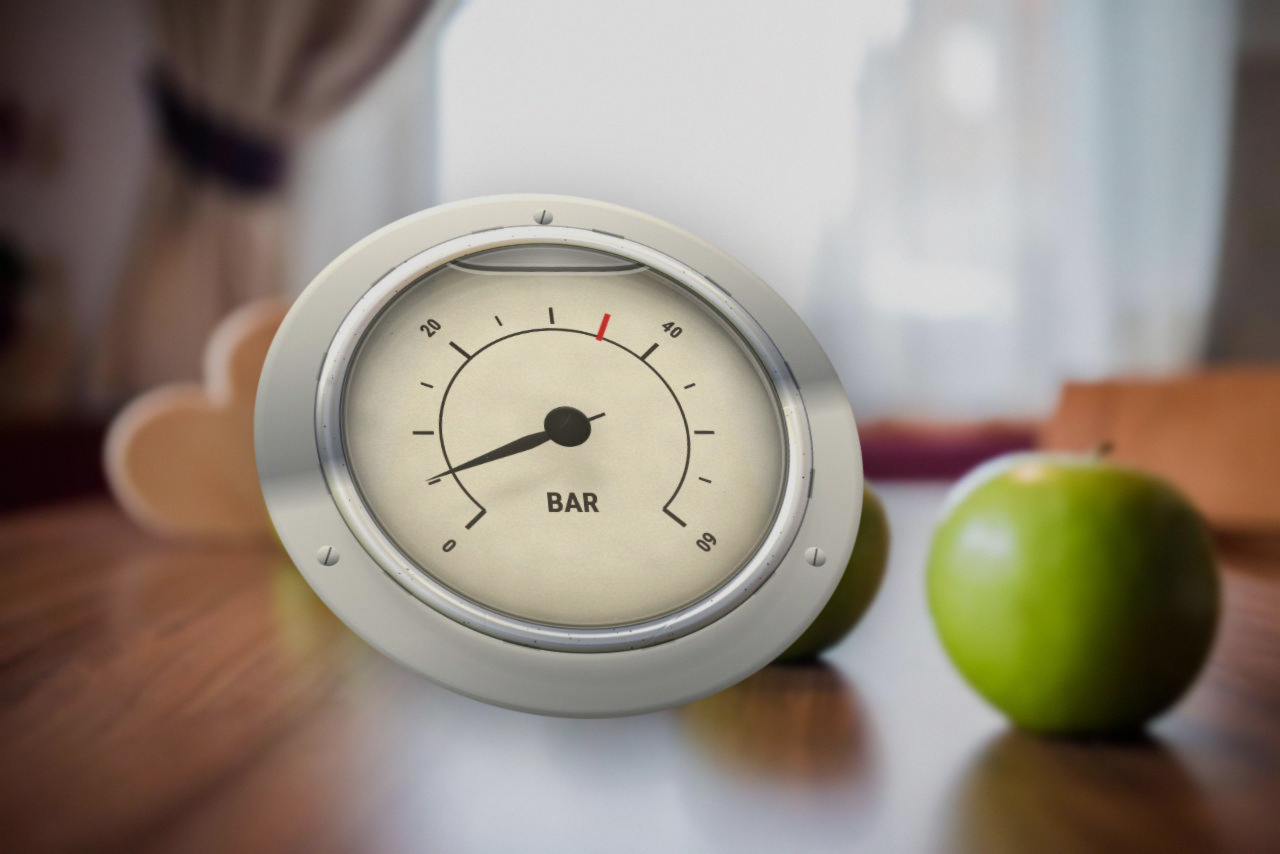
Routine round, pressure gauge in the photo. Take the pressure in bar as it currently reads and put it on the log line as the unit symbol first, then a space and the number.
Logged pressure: bar 5
